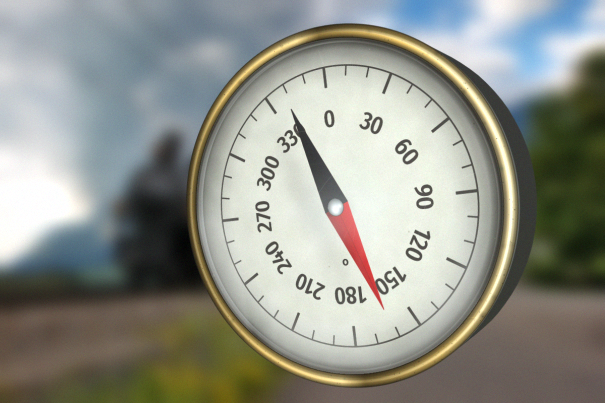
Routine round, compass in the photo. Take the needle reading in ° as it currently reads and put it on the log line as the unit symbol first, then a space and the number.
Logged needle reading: ° 160
